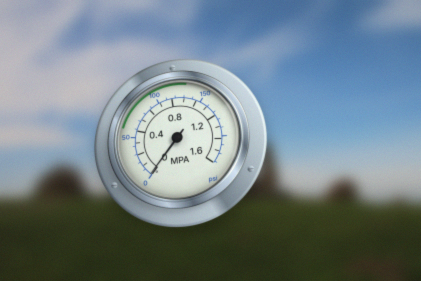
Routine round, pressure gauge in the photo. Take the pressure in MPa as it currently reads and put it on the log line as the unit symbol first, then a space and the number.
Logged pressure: MPa 0
